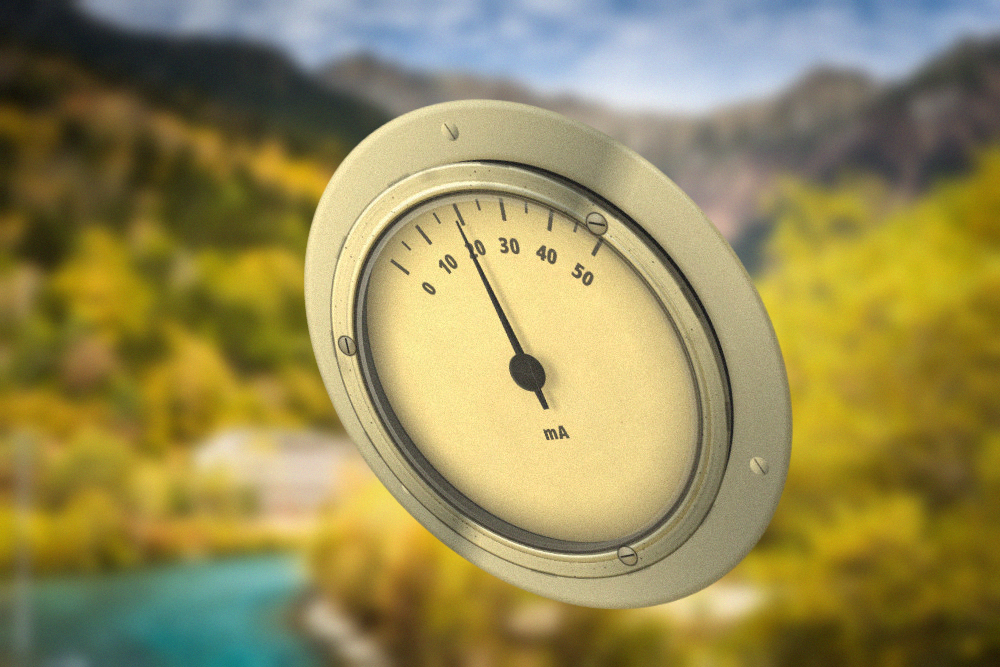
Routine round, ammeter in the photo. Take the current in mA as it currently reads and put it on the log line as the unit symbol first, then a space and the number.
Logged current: mA 20
